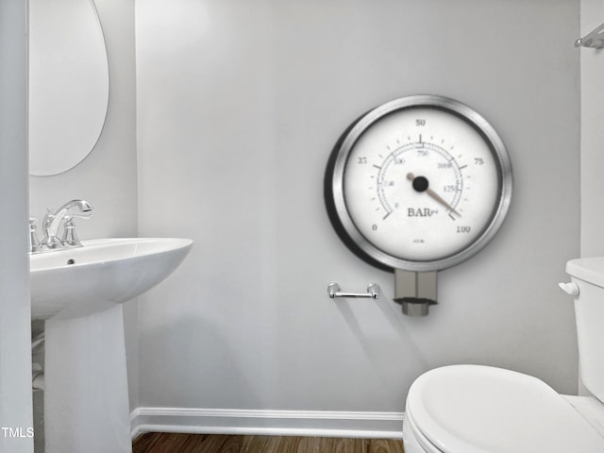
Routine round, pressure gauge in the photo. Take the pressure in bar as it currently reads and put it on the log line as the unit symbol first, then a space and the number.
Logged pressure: bar 97.5
